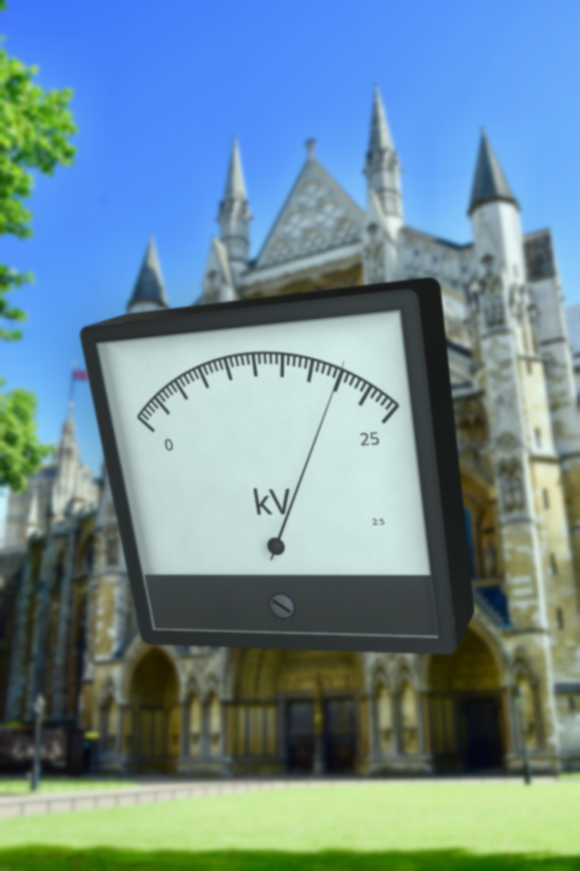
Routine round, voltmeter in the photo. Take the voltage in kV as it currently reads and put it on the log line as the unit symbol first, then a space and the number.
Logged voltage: kV 20
